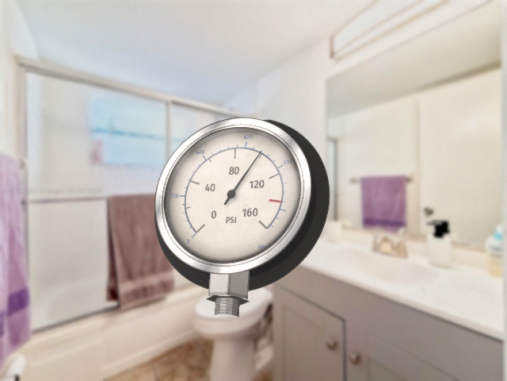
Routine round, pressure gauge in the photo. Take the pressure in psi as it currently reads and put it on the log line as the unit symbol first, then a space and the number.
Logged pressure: psi 100
